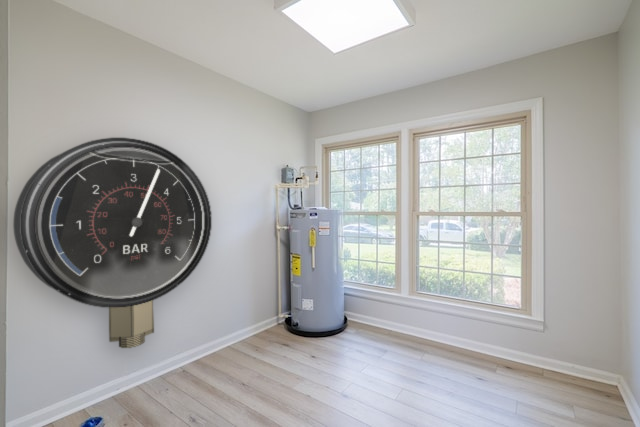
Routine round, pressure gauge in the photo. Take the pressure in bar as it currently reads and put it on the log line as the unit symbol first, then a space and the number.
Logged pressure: bar 3.5
